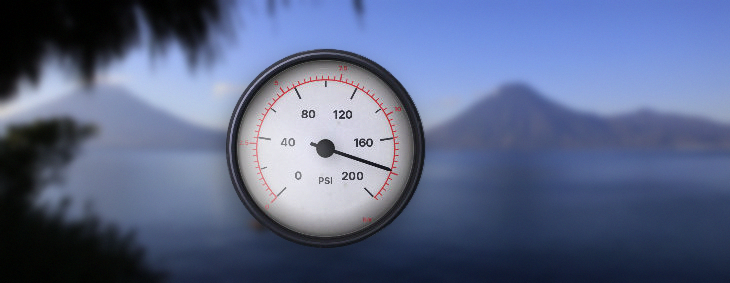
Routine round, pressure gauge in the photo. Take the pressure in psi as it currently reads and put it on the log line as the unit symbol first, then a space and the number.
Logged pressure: psi 180
